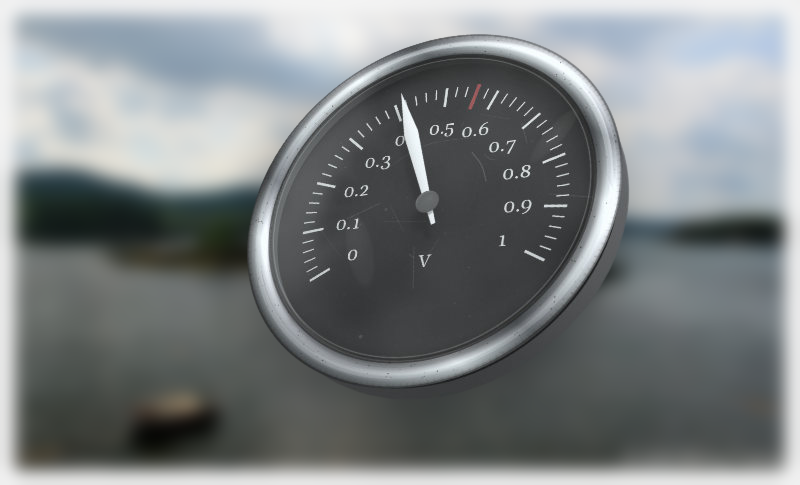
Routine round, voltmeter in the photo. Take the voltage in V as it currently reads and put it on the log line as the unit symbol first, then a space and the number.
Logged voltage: V 0.42
